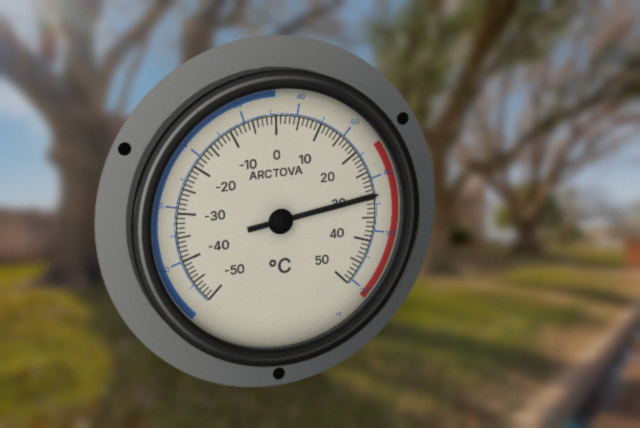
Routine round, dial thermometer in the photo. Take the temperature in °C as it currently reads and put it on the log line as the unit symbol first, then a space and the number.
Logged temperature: °C 30
